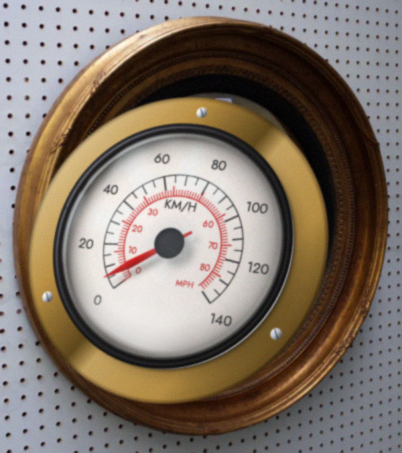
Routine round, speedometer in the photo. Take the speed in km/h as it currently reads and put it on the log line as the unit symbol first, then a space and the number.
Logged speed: km/h 5
